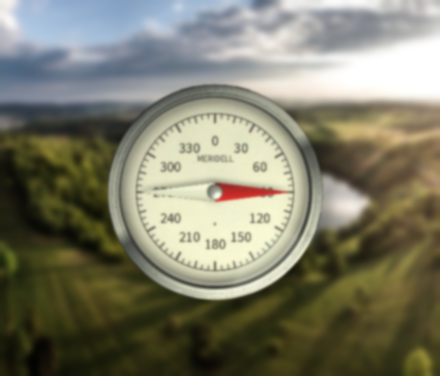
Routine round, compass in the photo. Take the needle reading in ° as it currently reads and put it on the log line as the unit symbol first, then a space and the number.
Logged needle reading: ° 90
